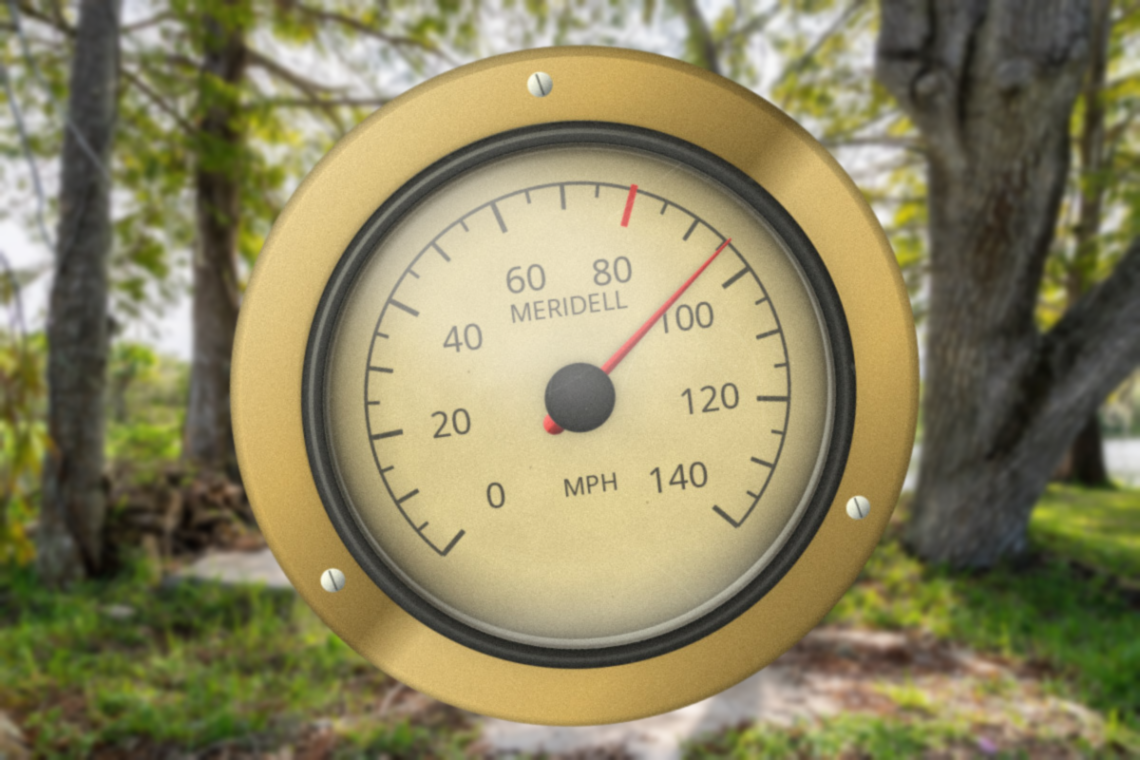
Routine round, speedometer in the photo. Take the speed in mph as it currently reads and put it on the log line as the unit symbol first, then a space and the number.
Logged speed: mph 95
